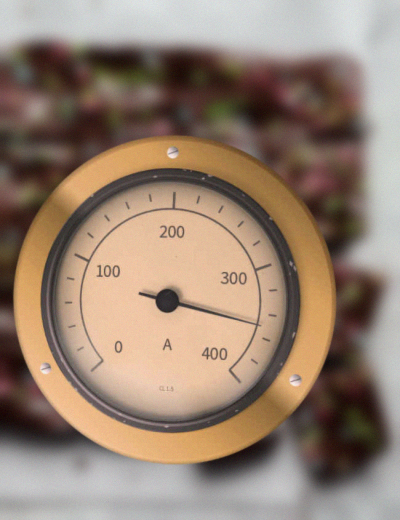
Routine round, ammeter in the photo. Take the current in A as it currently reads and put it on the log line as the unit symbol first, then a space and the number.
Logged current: A 350
